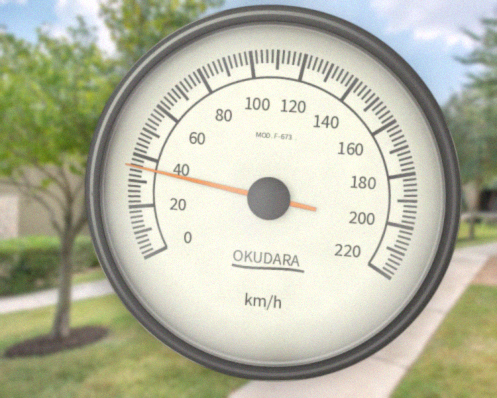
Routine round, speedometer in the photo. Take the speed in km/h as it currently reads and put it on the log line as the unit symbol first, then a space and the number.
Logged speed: km/h 36
